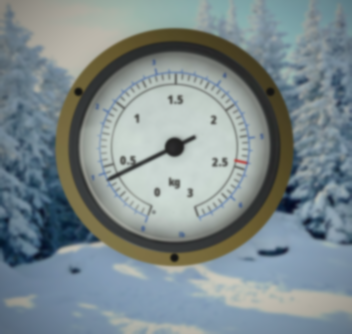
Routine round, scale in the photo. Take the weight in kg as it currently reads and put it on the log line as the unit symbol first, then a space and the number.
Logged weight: kg 0.4
